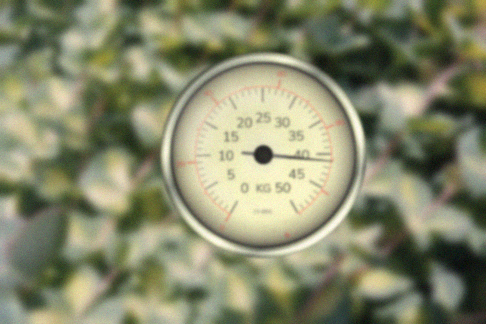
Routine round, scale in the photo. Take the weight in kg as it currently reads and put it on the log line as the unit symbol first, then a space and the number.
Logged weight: kg 41
